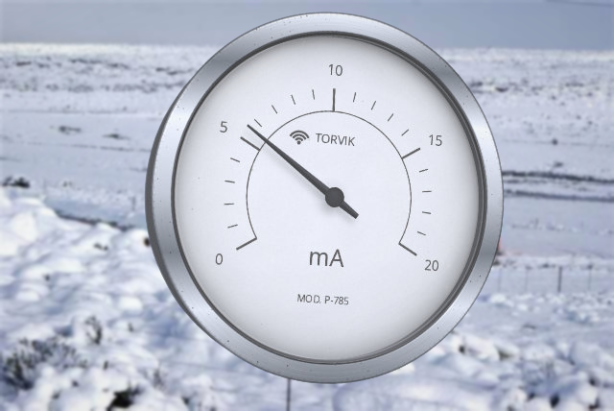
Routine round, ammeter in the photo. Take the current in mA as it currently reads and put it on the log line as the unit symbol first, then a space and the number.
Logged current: mA 5.5
